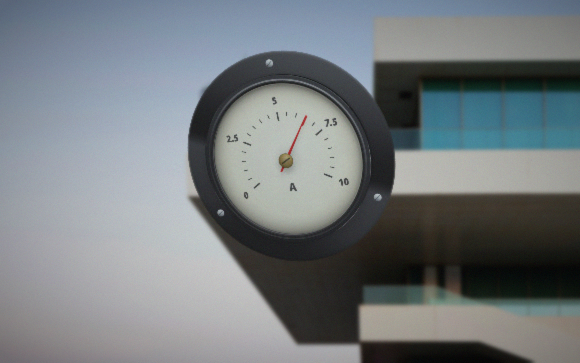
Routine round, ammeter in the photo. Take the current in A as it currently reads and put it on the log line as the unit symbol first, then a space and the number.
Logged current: A 6.5
